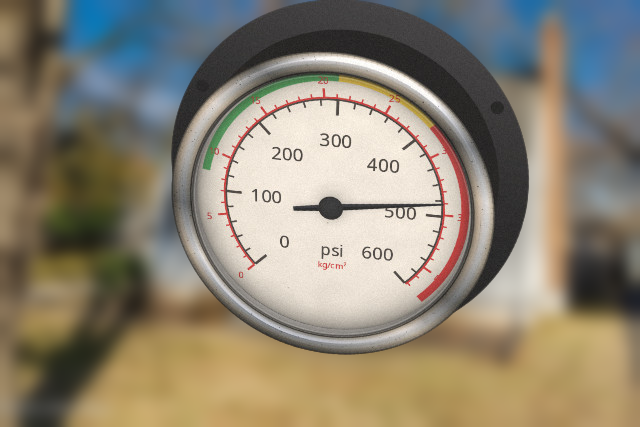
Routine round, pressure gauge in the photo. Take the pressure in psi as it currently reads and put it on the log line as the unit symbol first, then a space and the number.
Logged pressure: psi 480
